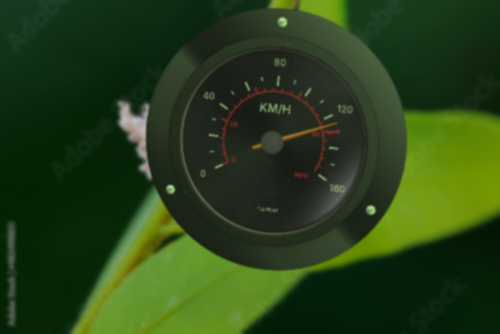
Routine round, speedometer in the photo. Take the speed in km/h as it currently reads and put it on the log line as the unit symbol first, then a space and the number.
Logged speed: km/h 125
